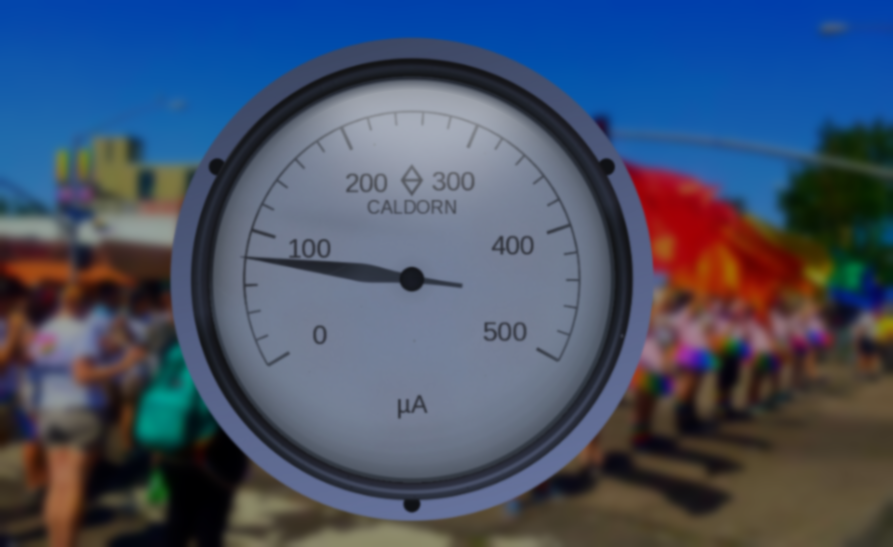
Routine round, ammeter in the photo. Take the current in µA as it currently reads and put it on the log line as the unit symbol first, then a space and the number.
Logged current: µA 80
